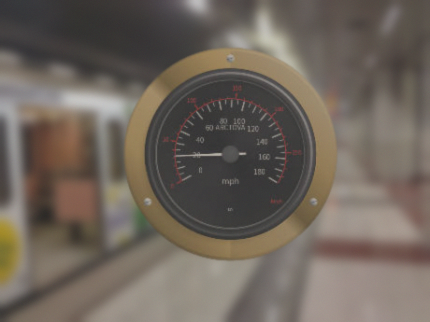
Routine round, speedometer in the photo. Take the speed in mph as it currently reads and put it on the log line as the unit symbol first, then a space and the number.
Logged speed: mph 20
